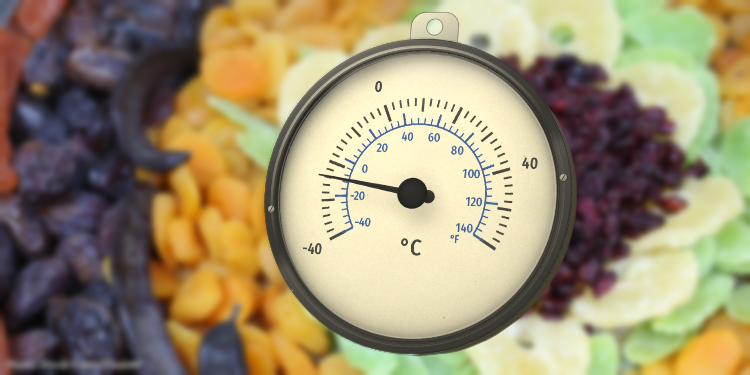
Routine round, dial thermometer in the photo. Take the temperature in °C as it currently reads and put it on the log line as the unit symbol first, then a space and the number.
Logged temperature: °C -24
